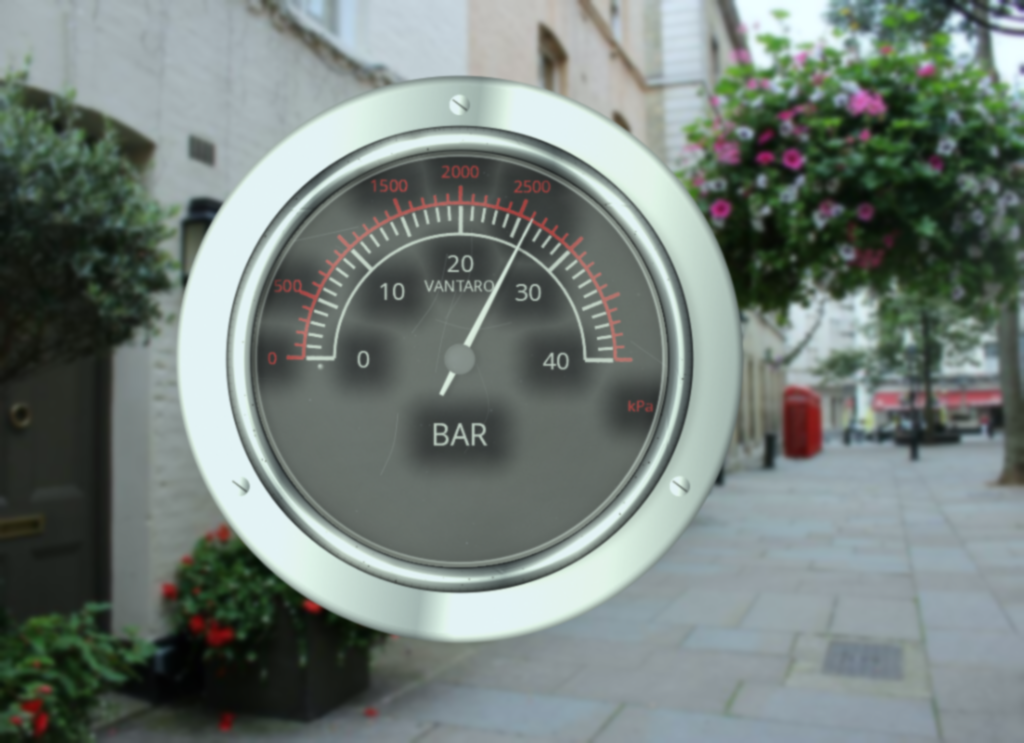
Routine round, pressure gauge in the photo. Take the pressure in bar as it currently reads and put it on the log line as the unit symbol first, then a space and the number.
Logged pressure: bar 26
